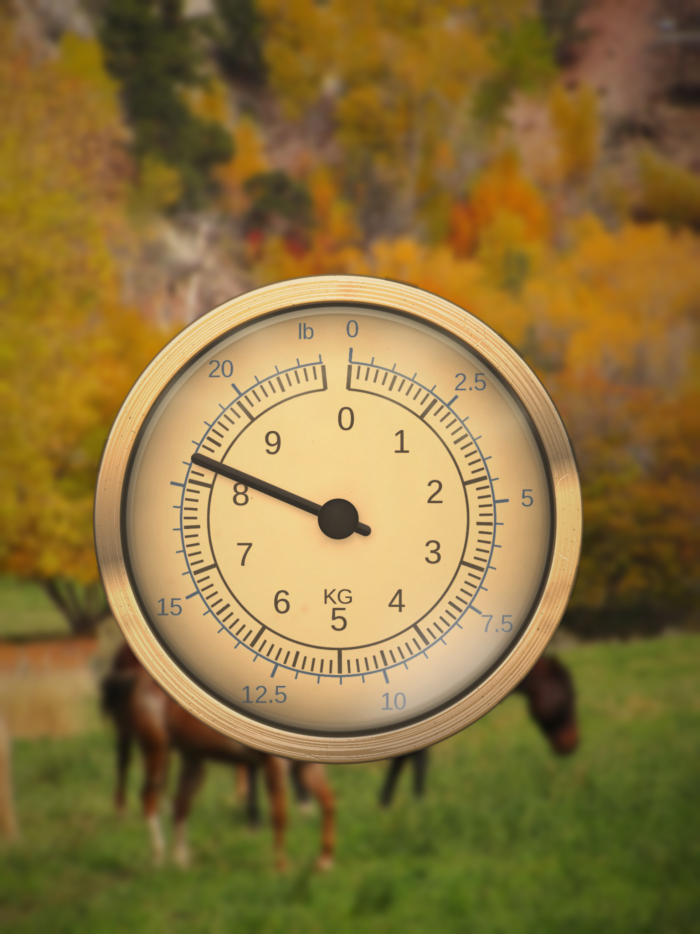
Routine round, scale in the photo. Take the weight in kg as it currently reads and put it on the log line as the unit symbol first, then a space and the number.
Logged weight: kg 8.25
